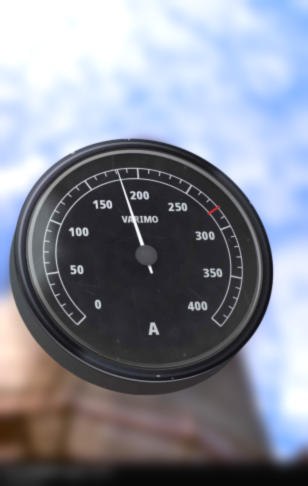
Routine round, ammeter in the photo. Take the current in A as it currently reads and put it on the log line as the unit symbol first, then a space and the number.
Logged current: A 180
